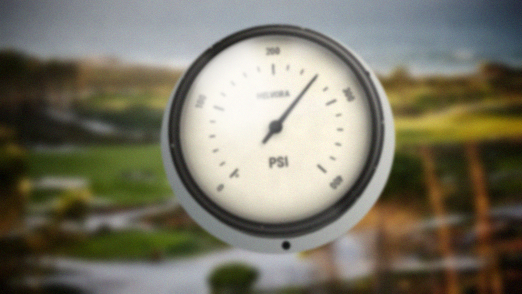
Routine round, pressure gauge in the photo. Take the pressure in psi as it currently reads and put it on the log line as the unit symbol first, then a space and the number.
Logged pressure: psi 260
